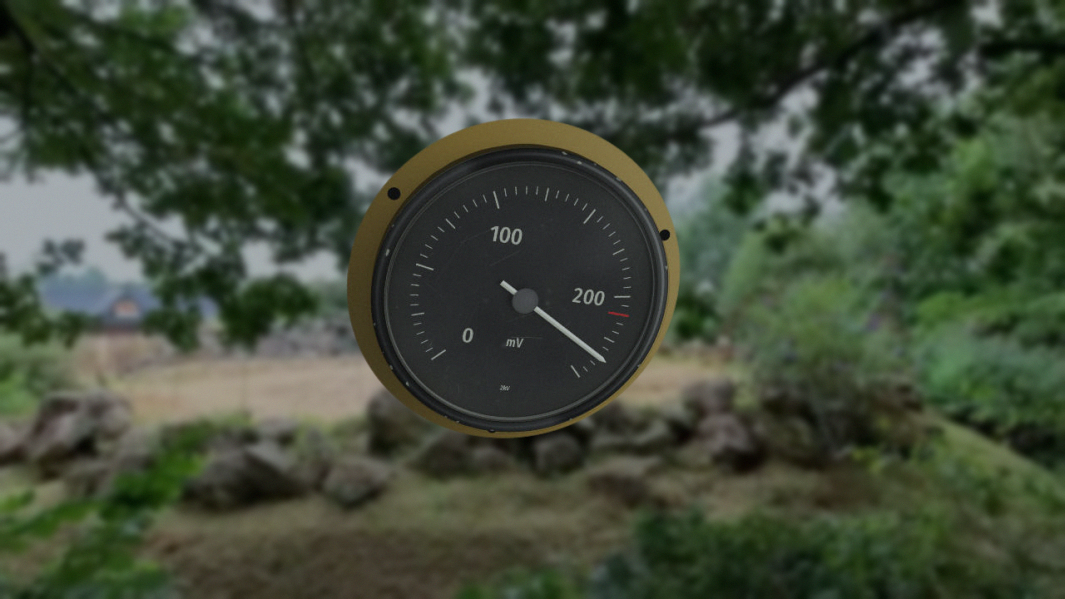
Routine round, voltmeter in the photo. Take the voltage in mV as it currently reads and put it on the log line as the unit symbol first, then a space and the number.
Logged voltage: mV 235
